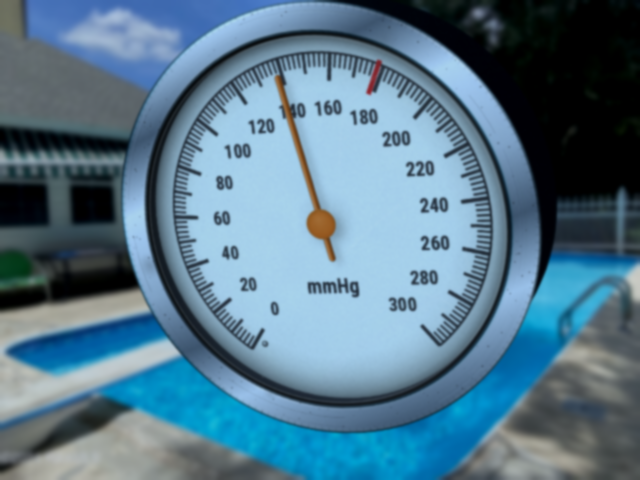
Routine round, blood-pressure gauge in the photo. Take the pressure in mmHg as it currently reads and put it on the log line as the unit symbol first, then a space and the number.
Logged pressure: mmHg 140
